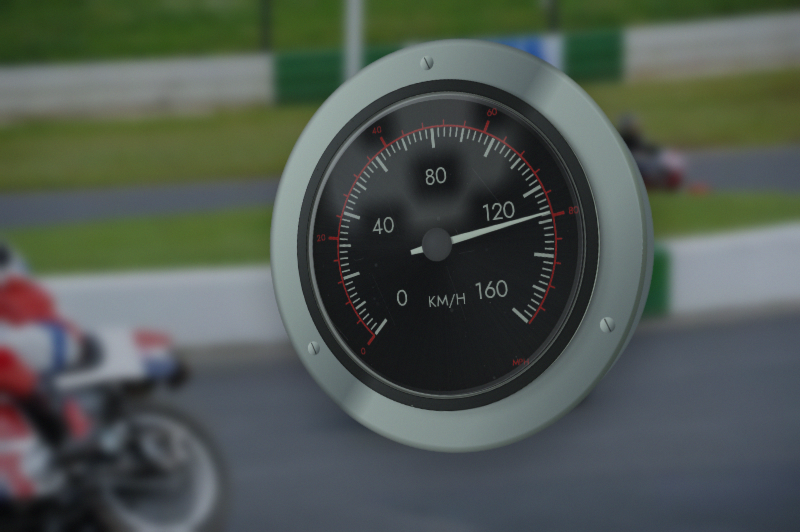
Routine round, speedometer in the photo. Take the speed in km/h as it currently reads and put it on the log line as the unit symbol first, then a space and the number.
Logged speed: km/h 128
